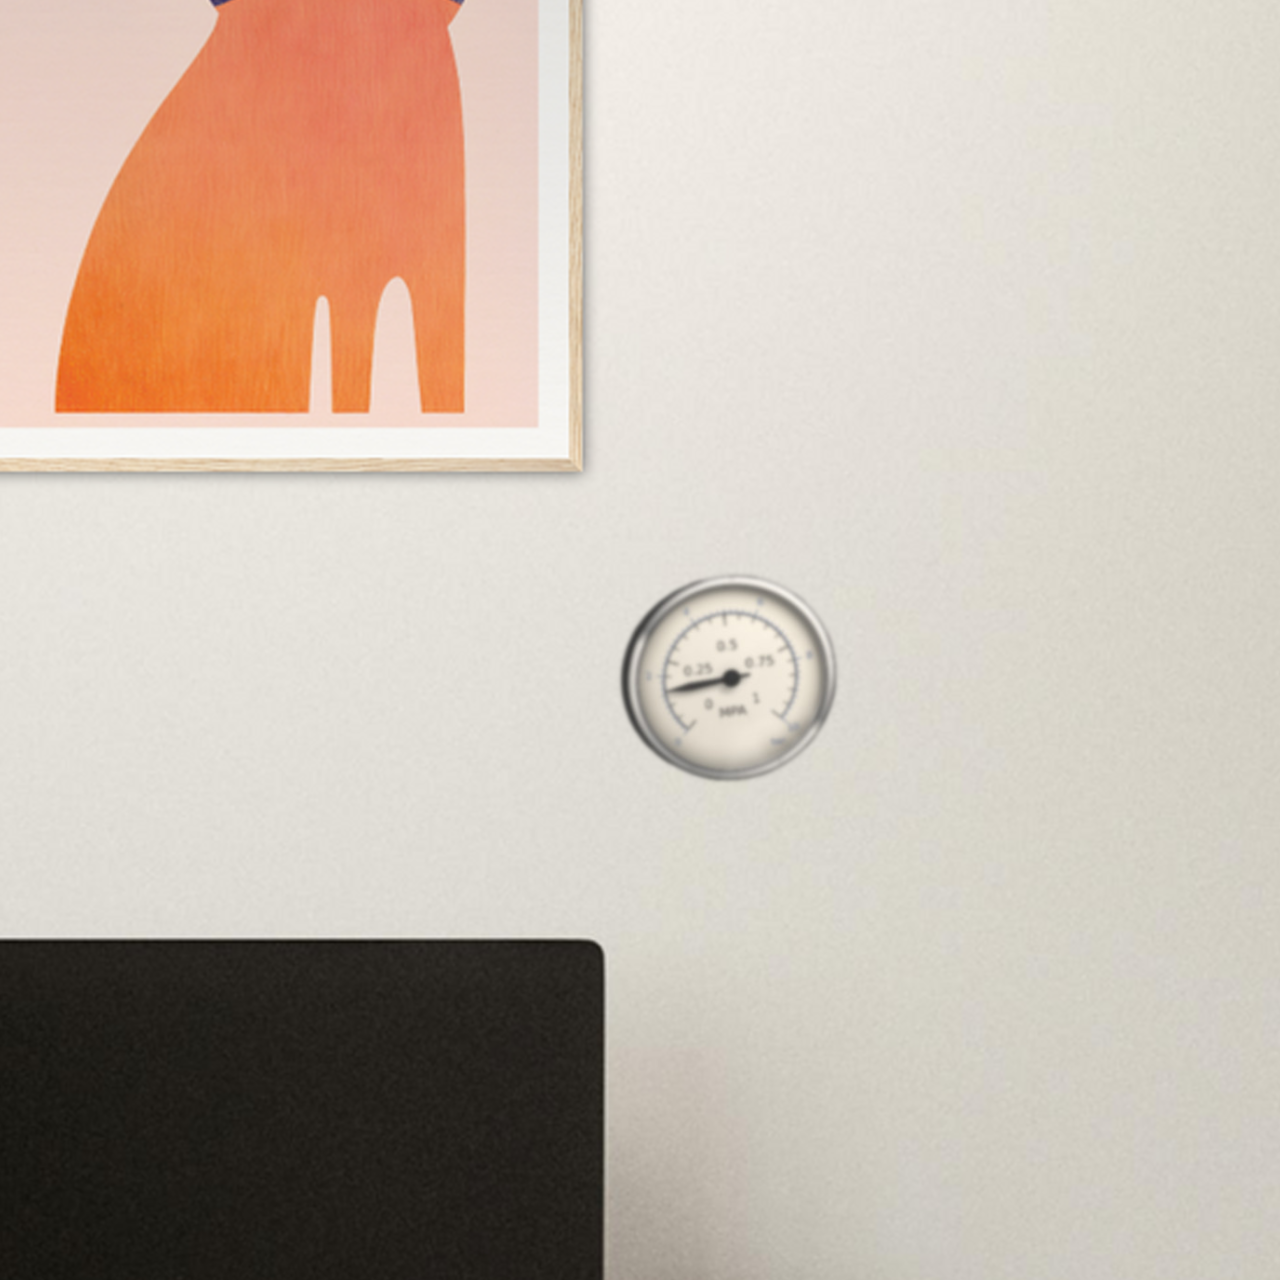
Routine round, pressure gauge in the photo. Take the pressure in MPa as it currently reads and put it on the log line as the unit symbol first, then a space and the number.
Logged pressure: MPa 0.15
